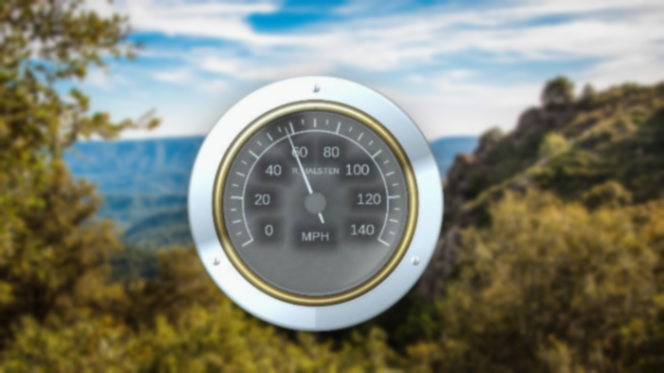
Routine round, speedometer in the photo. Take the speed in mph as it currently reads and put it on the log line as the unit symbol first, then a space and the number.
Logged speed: mph 57.5
